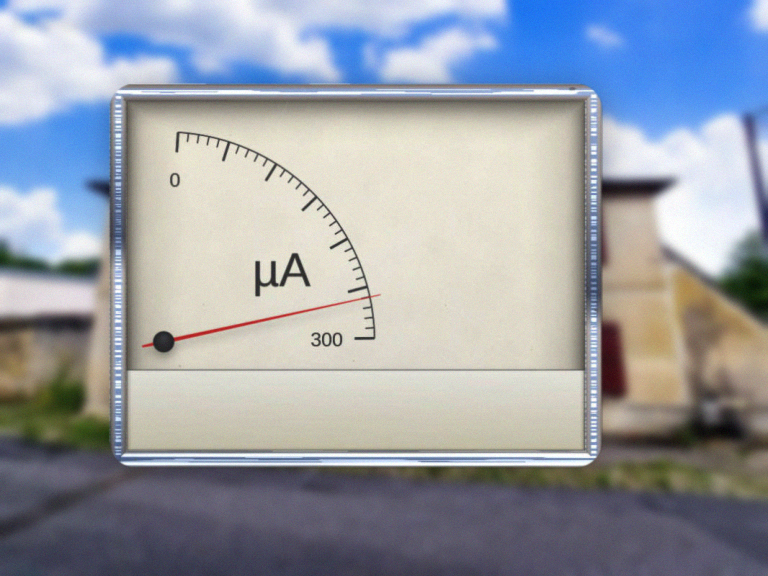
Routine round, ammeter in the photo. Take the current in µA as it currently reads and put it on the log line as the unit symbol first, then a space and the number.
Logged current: µA 260
